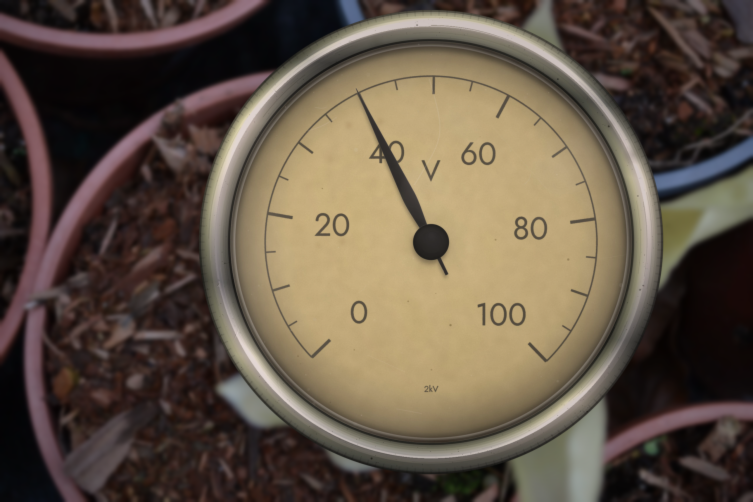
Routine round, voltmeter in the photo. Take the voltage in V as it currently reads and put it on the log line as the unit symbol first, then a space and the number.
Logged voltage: V 40
